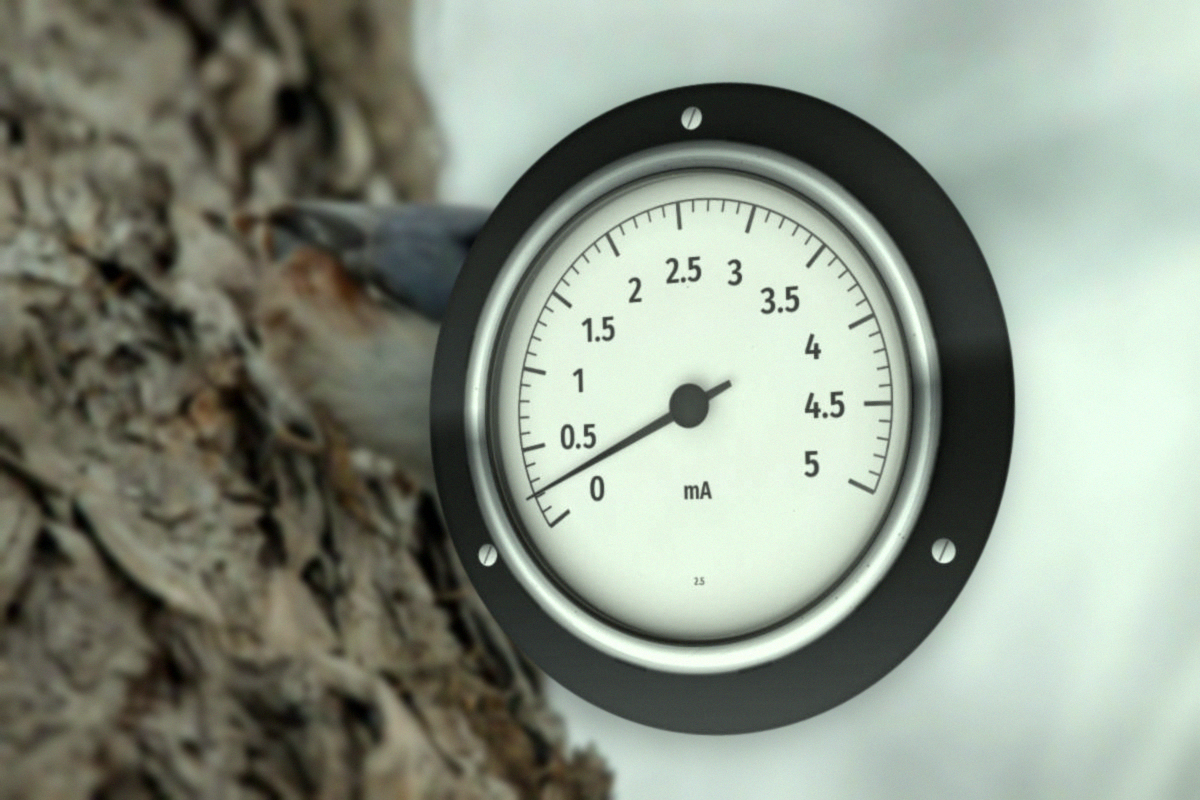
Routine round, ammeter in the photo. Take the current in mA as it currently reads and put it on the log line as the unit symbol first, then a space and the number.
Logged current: mA 0.2
